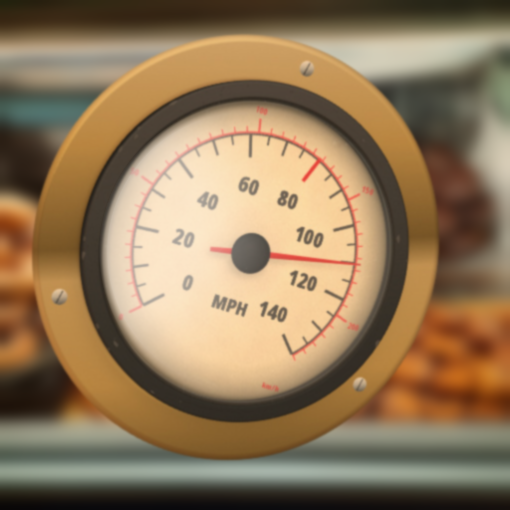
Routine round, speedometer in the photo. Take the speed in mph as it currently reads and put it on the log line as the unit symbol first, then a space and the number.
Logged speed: mph 110
